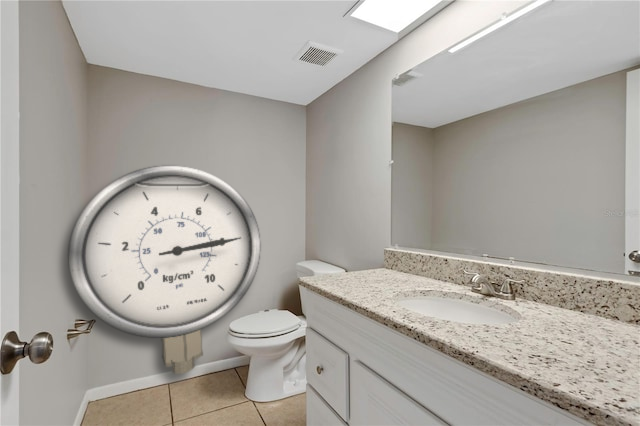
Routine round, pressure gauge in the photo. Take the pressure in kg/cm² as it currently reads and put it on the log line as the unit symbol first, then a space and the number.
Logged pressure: kg/cm² 8
